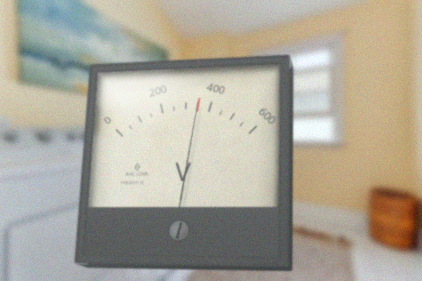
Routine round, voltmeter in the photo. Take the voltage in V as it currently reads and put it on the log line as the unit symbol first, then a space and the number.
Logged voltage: V 350
